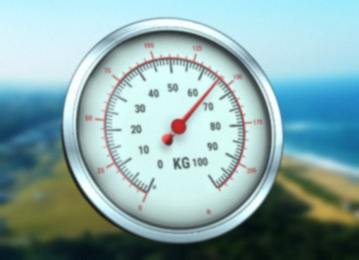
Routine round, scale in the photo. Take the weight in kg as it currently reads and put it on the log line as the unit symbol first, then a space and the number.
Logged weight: kg 65
